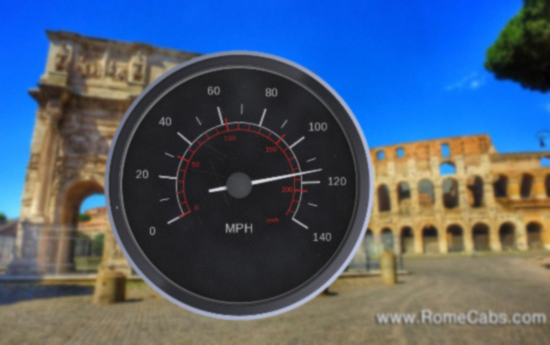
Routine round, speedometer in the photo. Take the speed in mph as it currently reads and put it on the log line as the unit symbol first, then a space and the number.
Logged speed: mph 115
